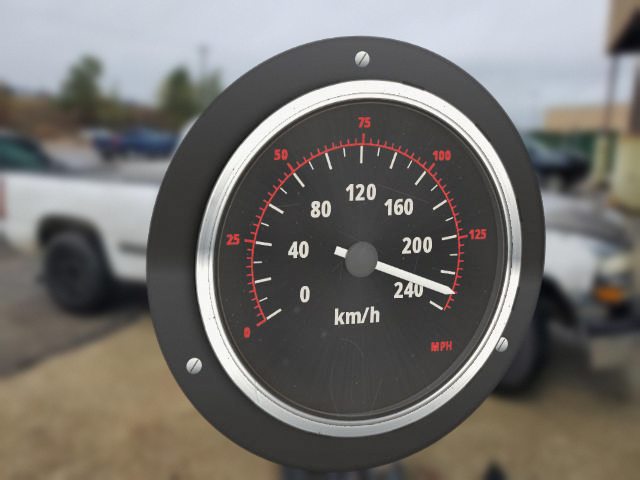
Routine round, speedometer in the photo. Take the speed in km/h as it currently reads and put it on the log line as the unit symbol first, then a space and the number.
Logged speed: km/h 230
